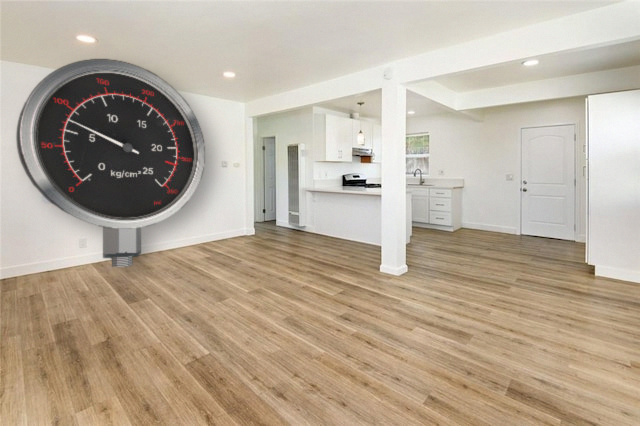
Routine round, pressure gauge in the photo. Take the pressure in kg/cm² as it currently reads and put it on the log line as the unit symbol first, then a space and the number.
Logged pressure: kg/cm² 6
